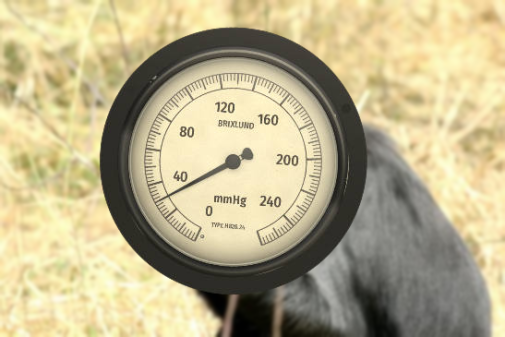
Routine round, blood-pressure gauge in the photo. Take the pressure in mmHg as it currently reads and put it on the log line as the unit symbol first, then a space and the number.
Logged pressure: mmHg 30
